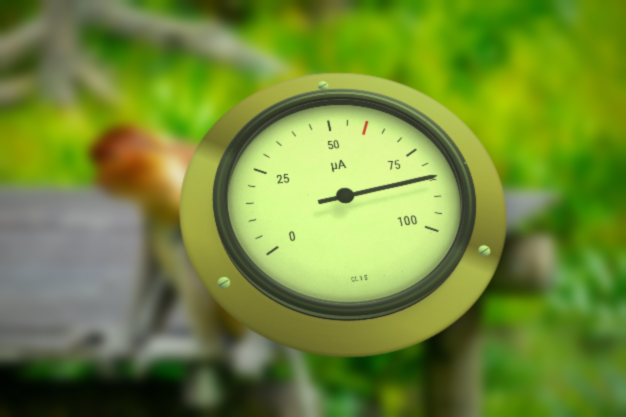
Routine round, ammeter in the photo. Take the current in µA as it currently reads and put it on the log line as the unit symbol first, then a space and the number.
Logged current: µA 85
